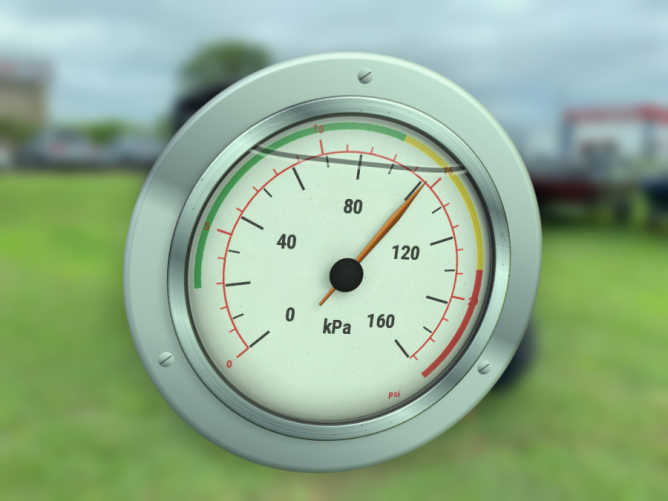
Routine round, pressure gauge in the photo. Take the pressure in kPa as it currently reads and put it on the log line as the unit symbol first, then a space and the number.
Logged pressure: kPa 100
